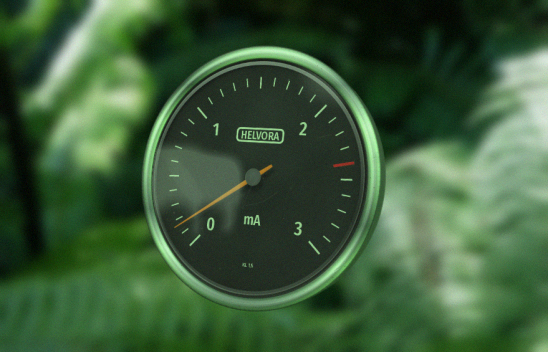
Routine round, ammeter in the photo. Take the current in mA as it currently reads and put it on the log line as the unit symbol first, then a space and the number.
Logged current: mA 0.15
